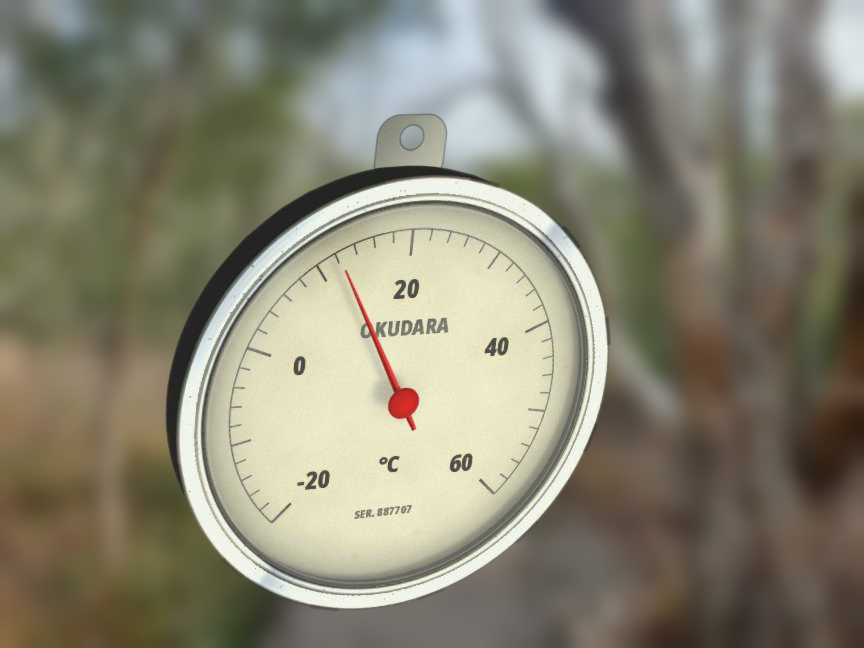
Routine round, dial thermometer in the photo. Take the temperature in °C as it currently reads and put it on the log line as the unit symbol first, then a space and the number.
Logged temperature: °C 12
